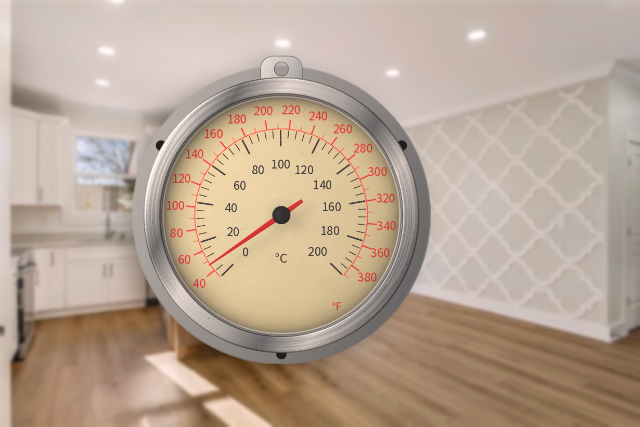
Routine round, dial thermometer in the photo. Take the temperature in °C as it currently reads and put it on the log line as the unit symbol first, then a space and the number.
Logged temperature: °C 8
